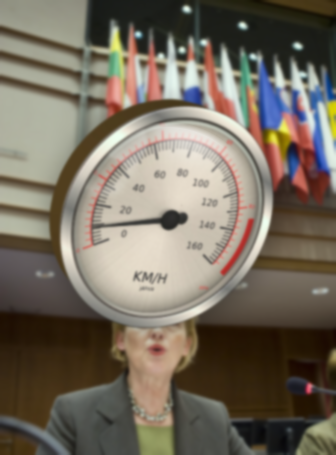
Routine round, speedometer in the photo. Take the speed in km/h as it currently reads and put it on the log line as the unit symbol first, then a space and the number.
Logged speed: km/h 10
